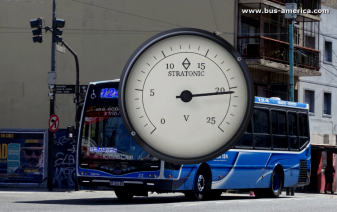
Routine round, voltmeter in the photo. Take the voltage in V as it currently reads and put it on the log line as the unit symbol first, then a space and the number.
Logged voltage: V 20.5
